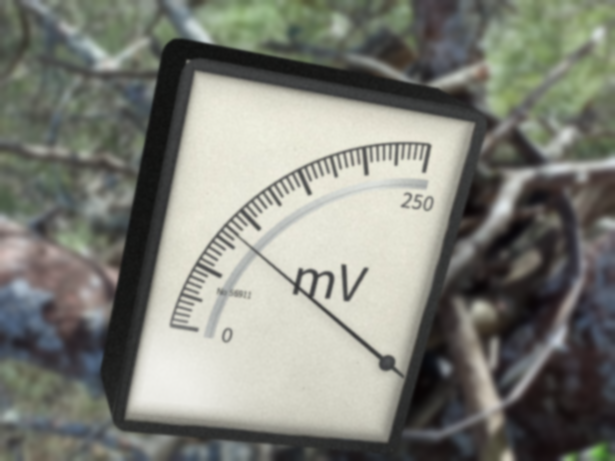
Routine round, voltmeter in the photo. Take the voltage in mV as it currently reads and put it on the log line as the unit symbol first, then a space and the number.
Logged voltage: mV 85
